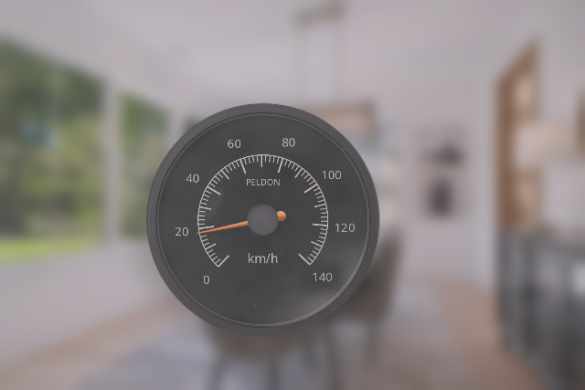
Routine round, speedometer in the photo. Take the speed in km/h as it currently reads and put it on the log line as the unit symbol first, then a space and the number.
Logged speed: km/h 18
